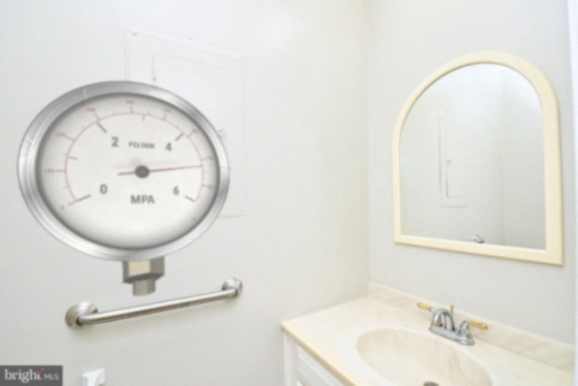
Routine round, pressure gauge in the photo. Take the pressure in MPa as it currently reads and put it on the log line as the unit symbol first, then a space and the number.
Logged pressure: MPa 5
